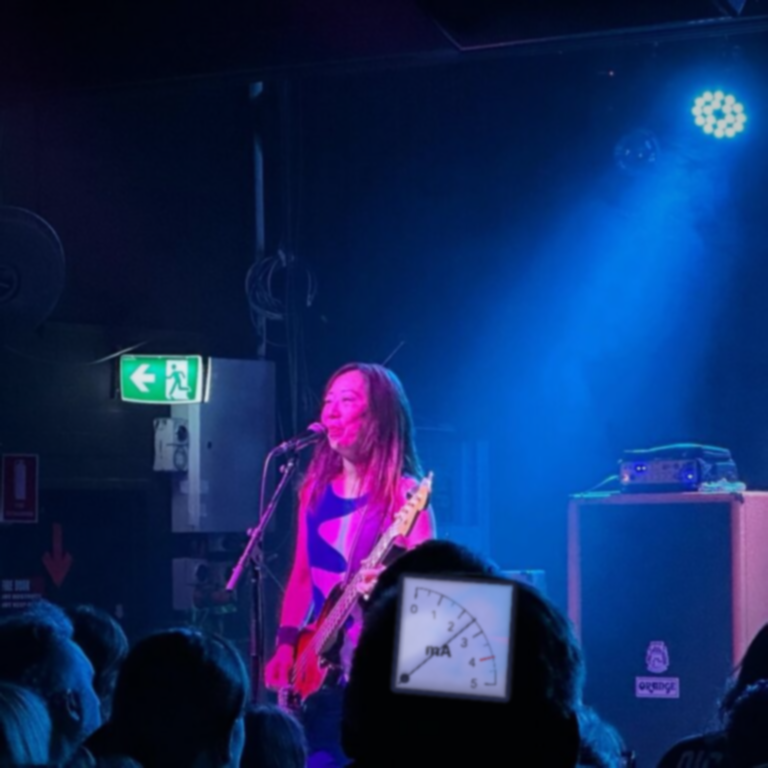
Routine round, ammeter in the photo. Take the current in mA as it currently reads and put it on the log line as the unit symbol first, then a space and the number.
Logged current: mA 2.5
